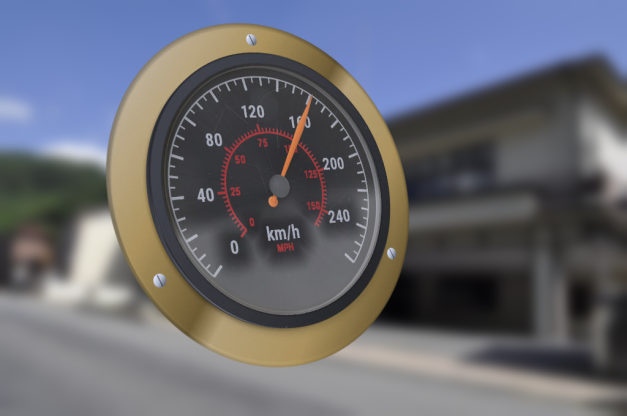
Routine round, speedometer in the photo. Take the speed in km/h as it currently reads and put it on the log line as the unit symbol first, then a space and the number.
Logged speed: km/h 160
